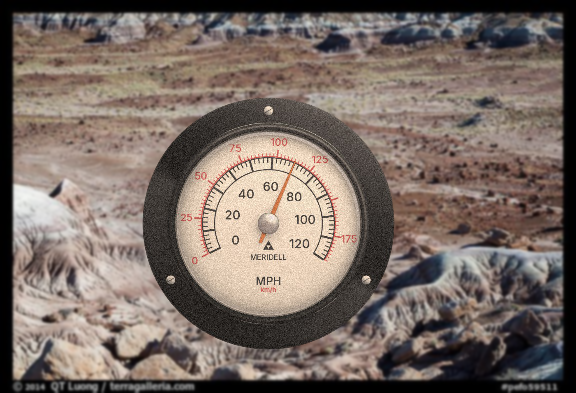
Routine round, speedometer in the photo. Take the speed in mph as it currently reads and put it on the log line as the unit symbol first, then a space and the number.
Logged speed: mph 70
